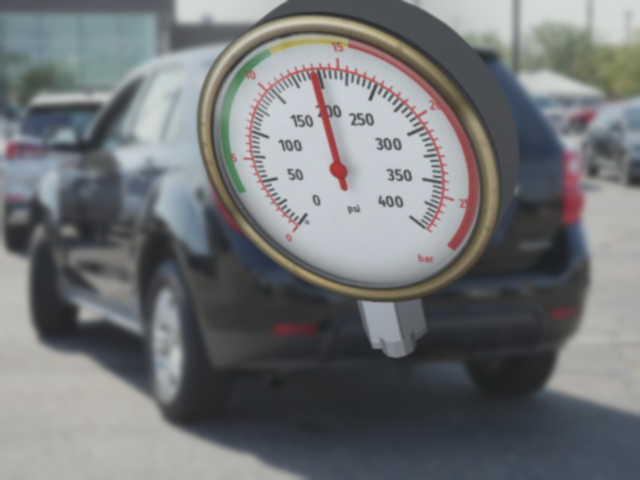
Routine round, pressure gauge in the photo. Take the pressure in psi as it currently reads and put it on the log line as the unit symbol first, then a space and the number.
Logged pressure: psi 200
